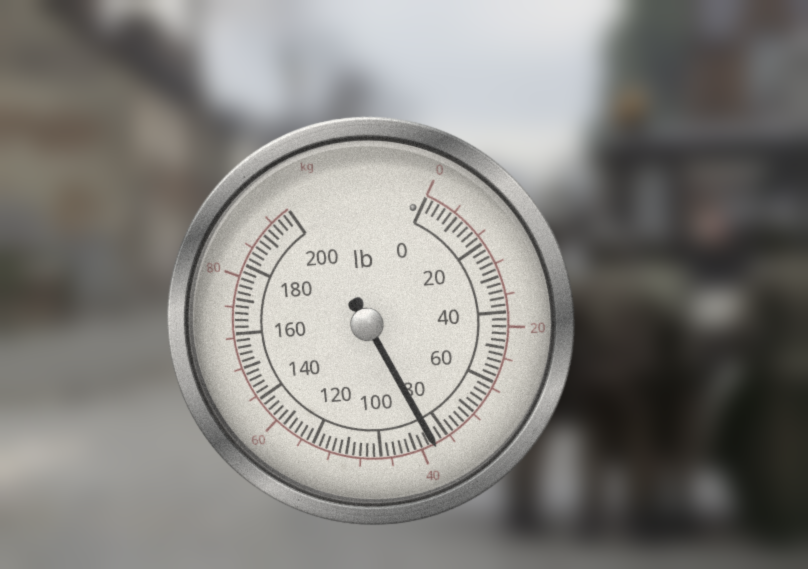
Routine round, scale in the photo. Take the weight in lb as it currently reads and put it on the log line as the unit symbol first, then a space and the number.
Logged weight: lb 84
